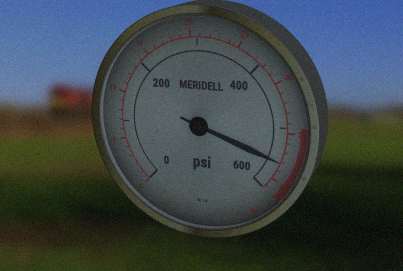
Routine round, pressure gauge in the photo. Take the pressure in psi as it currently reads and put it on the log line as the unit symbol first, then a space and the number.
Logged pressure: psi 550
